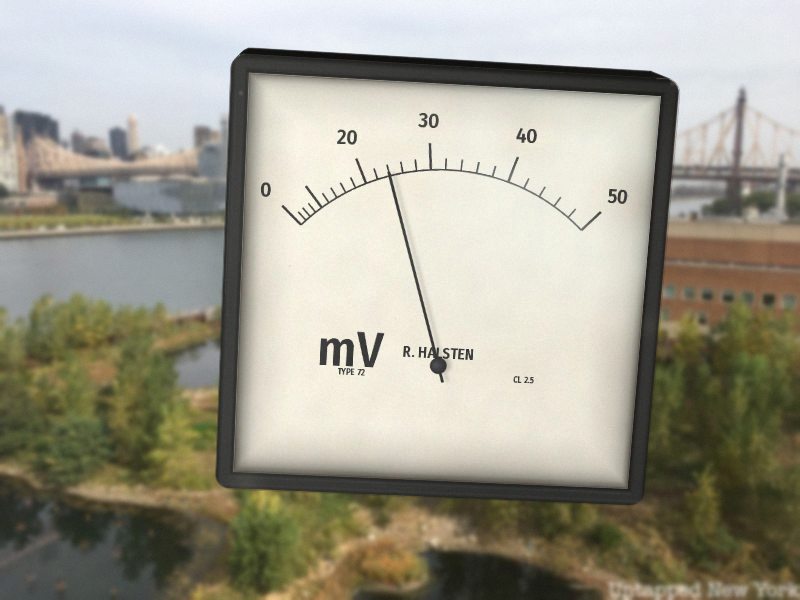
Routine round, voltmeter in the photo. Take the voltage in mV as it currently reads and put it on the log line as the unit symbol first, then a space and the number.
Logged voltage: mV 24
